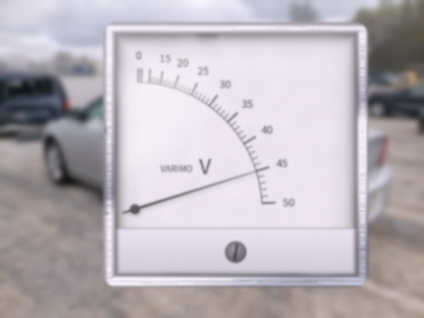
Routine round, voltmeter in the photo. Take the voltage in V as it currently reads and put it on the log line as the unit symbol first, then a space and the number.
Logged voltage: V 45
